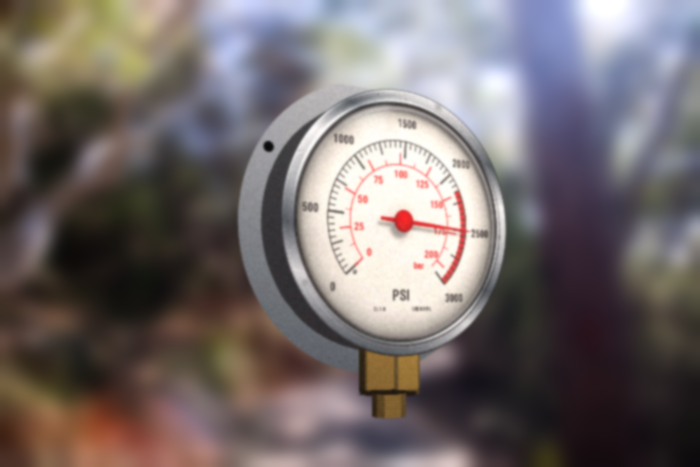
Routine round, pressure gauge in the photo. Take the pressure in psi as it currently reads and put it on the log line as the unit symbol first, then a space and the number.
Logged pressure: psi 2500
